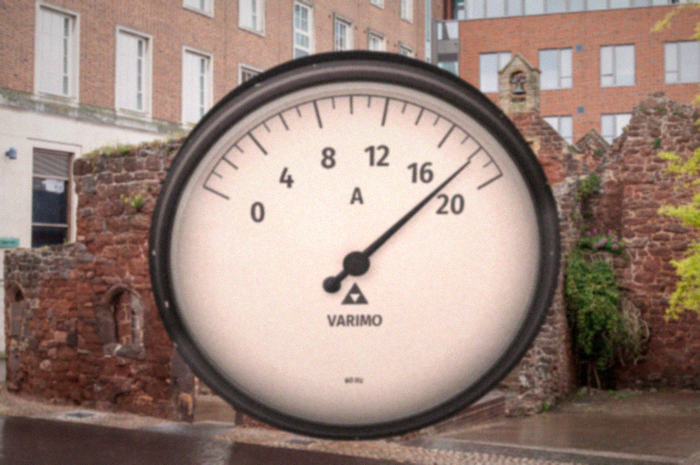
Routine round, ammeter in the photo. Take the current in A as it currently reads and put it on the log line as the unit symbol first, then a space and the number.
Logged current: A 18
